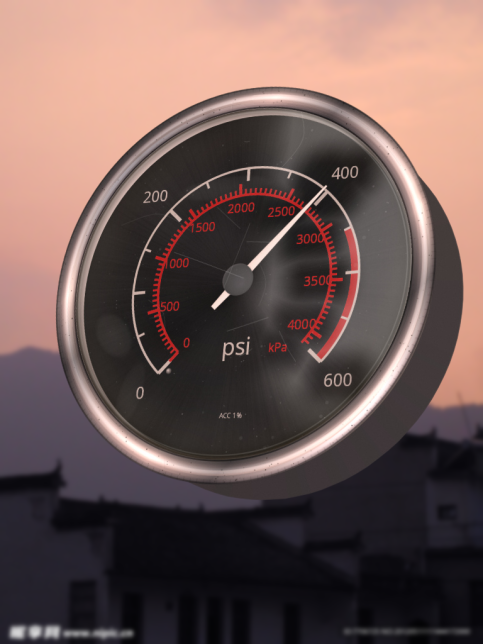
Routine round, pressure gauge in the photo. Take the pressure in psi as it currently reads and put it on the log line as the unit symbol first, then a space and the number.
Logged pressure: psi 400
